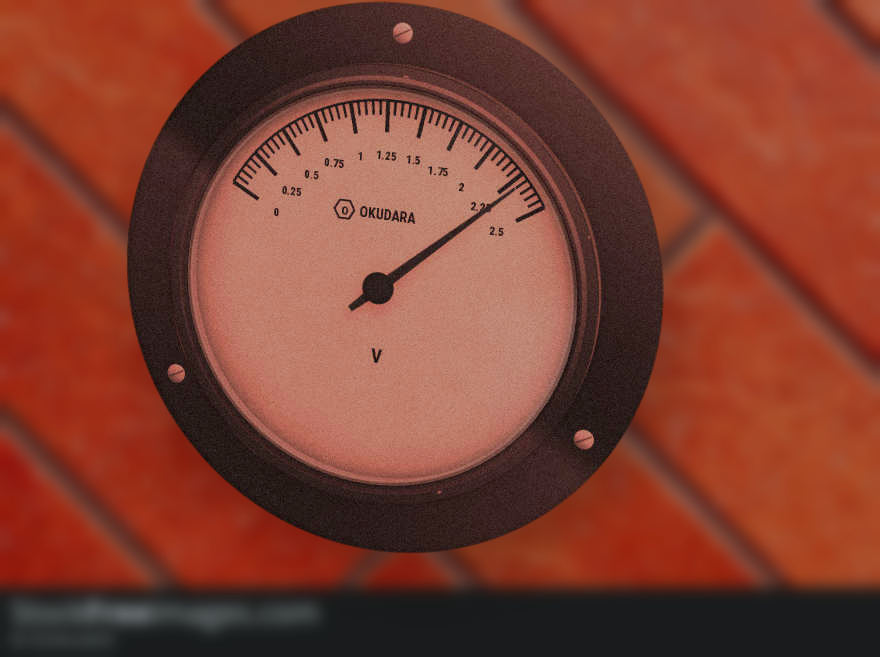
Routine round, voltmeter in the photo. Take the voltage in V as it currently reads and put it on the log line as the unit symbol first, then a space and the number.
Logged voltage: V 2.3
